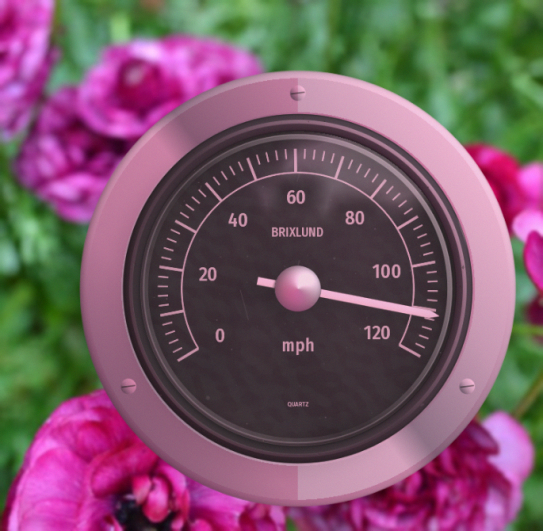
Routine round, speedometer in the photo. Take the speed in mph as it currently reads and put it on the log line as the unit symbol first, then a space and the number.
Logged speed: mph 111
